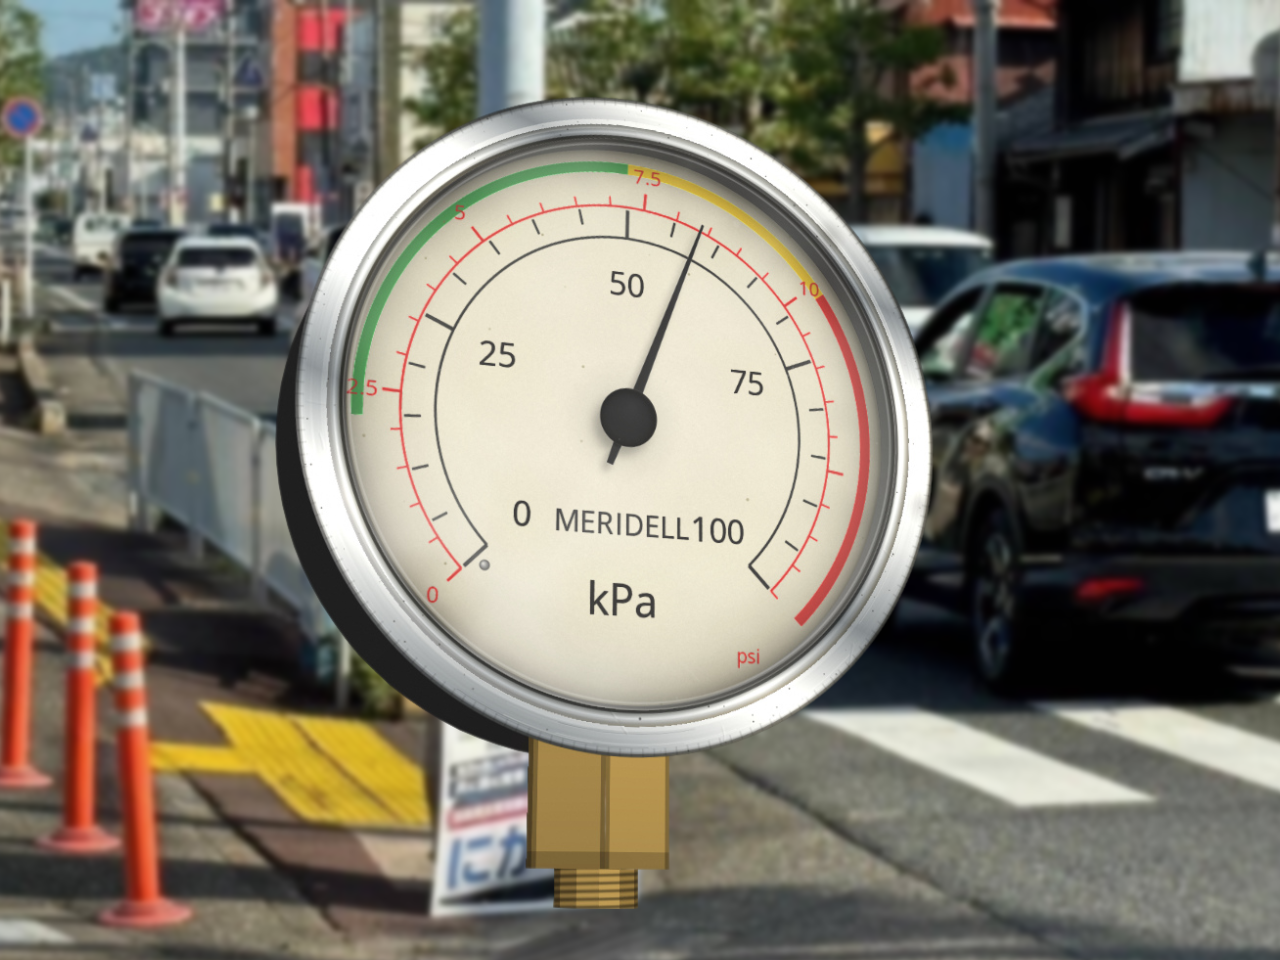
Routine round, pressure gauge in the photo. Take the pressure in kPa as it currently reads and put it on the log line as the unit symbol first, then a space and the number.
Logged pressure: kPa 57.5
